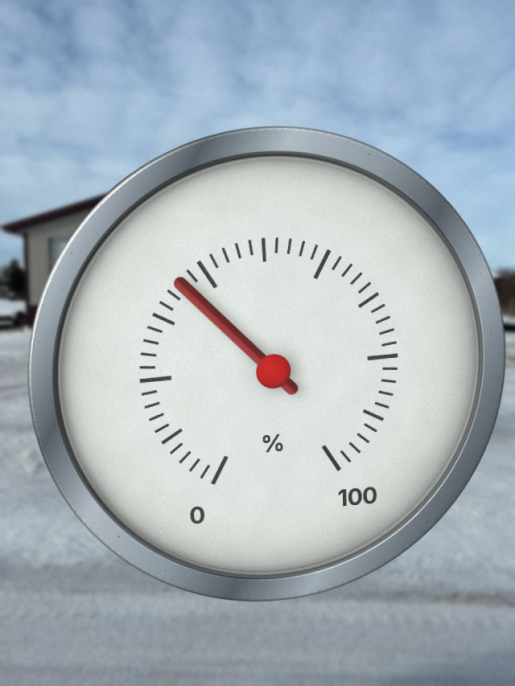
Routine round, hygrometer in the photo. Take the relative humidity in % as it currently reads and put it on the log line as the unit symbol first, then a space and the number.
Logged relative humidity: % 36
